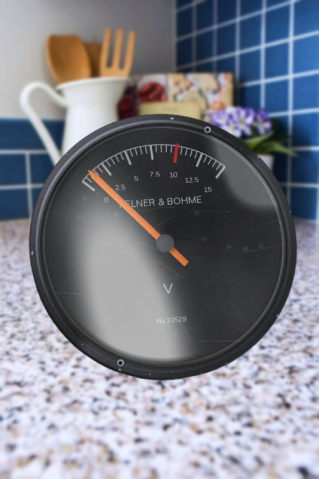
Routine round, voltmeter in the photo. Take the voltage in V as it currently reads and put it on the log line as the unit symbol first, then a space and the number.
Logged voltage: V 1
